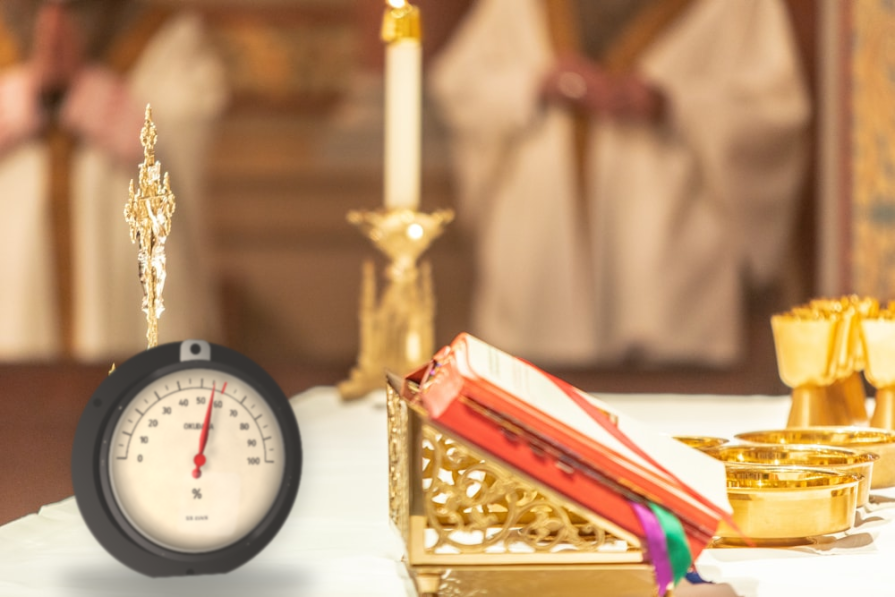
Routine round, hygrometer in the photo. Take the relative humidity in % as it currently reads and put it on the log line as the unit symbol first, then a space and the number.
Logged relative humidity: % 55
